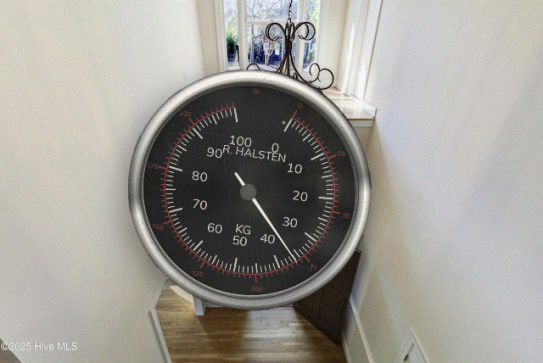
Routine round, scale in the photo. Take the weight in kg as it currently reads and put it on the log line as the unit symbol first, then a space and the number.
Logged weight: kg 36
